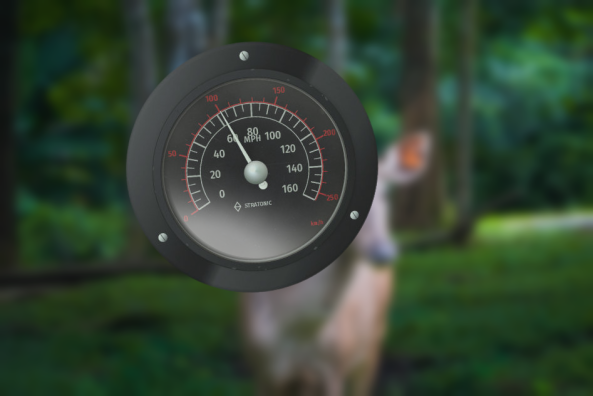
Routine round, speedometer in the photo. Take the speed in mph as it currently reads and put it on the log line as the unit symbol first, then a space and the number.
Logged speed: mph 62.5
